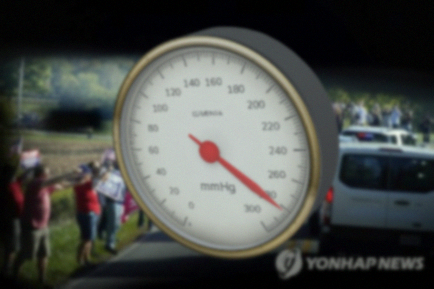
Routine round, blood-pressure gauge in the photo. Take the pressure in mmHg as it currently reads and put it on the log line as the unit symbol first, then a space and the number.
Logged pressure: mmHg 280
